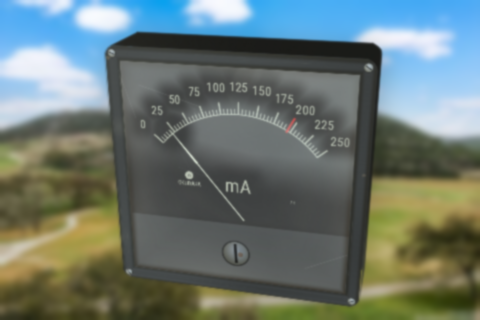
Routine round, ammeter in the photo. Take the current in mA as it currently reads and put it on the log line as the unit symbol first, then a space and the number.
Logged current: mA 25
